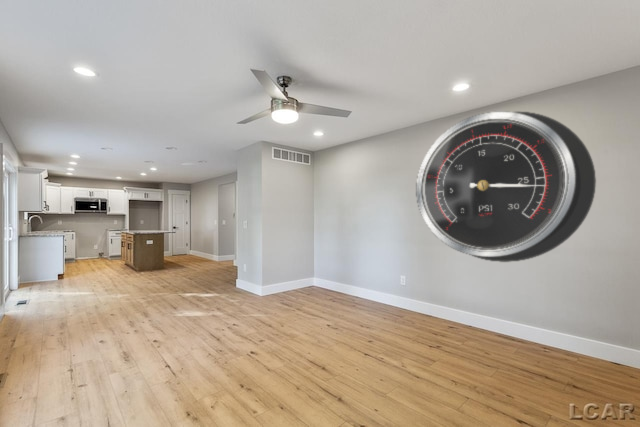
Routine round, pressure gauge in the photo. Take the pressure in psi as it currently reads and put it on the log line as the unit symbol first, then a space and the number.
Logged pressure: psi 26
